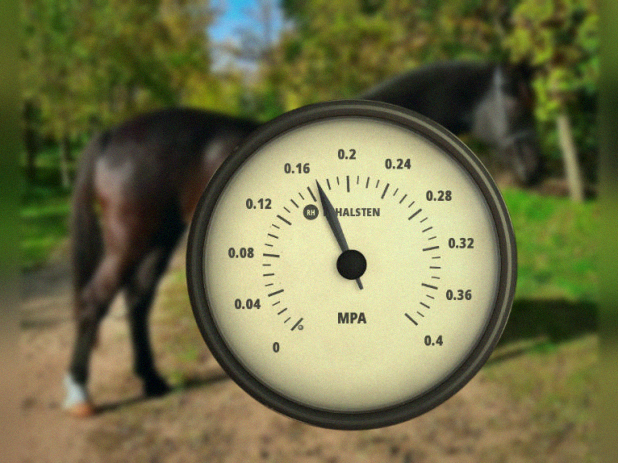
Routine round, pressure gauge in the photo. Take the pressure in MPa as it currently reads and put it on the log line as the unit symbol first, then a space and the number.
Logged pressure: MPa 0.17
